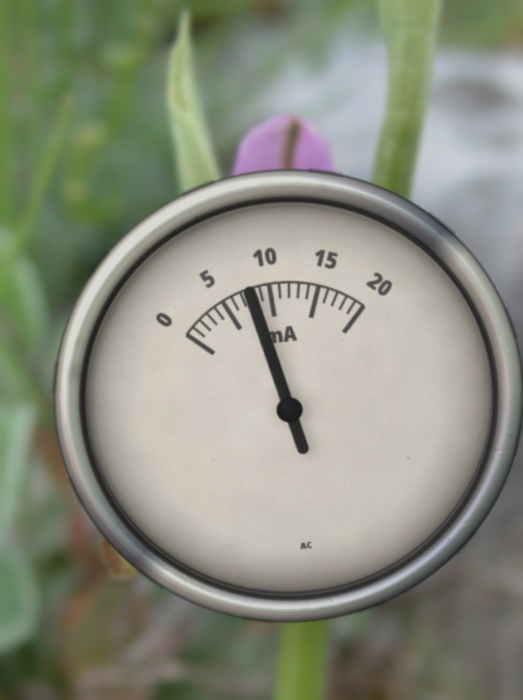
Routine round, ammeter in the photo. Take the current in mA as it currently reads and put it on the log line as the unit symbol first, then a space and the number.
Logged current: mA 8
